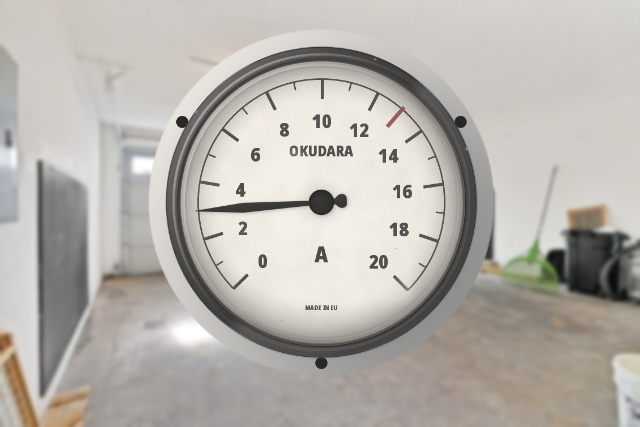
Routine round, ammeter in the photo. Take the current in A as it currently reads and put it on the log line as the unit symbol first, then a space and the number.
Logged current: A 3
